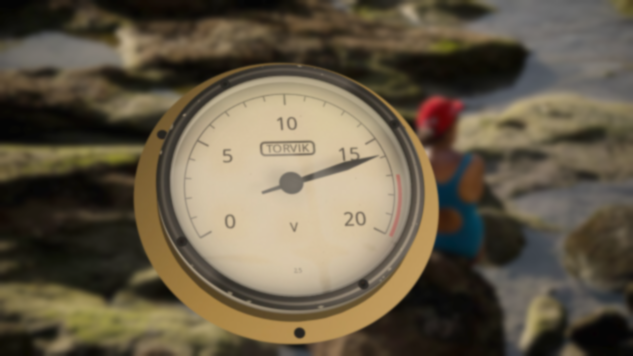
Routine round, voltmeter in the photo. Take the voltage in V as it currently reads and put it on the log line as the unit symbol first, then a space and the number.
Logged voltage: V 16
